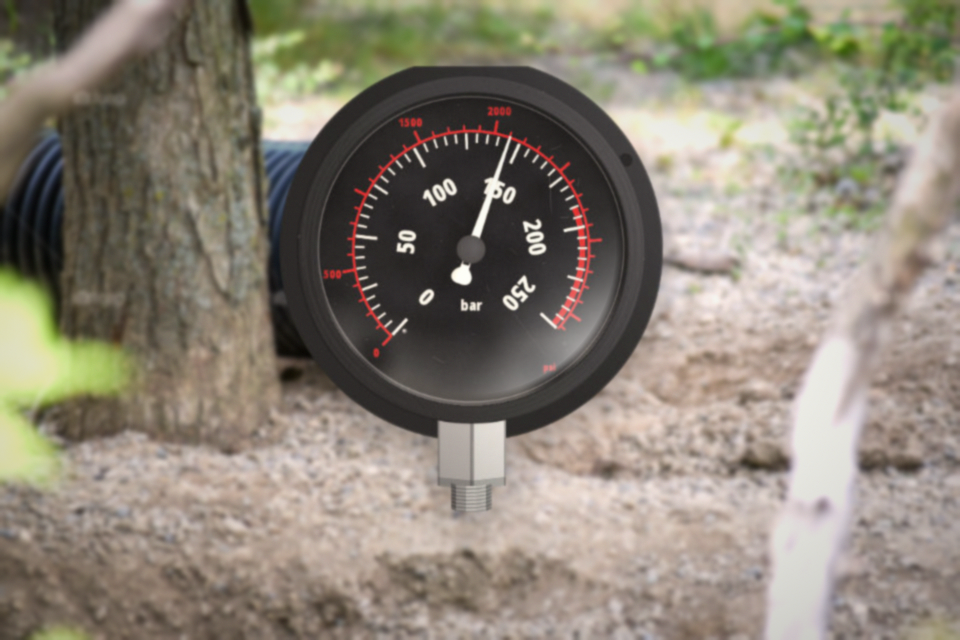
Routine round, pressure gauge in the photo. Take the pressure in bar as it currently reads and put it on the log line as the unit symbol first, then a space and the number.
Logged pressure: bar 145
